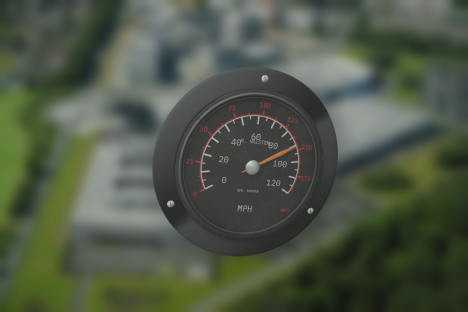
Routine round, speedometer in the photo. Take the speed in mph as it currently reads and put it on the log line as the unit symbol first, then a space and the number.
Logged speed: mph 90
